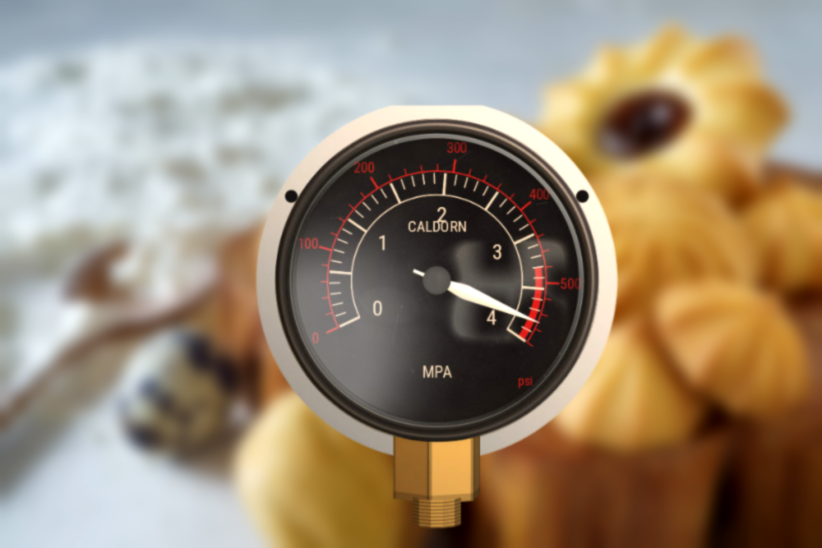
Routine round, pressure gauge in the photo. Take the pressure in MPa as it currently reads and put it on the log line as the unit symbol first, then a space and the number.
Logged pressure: MPa 3.8
